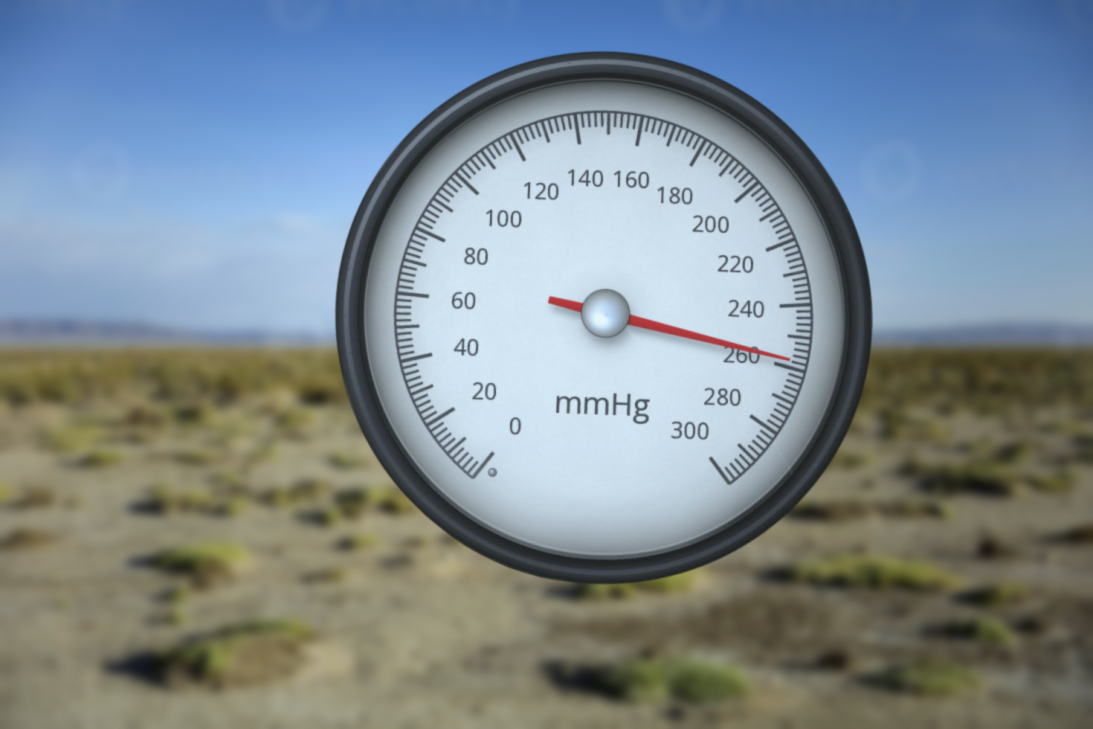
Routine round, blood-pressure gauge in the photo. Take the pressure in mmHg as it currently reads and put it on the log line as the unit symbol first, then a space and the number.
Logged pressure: mmHg 258
